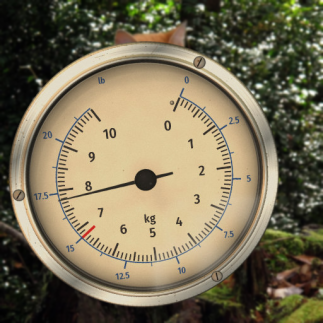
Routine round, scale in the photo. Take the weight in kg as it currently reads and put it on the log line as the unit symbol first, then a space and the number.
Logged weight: kg 7.8
